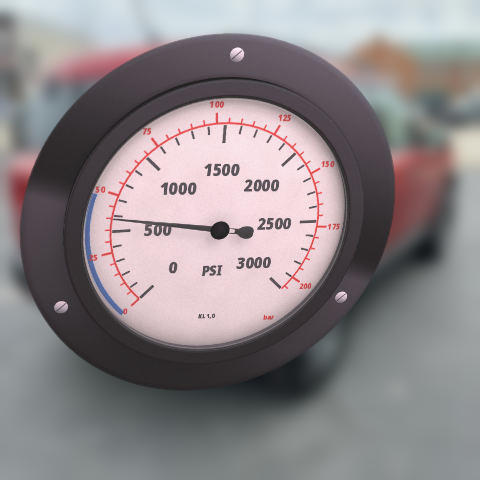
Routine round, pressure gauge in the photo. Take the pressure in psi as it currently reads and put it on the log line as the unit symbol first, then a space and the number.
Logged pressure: psi 600
